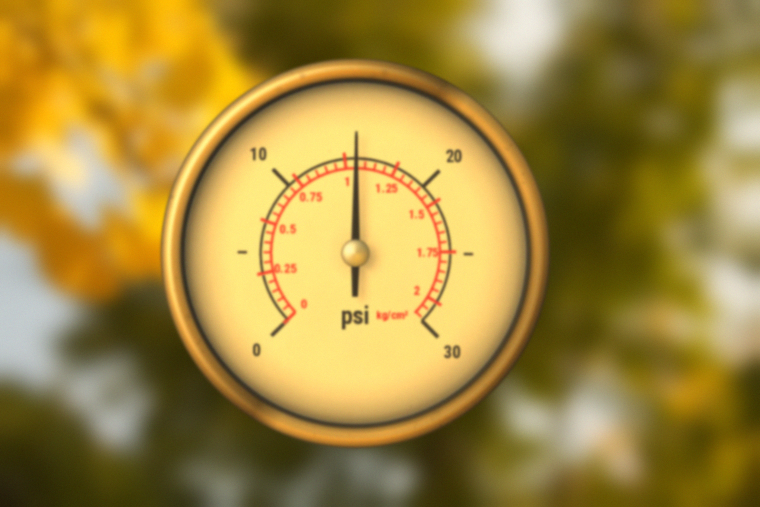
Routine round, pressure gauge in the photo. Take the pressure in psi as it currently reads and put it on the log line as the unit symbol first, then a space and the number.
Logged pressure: psi 15
